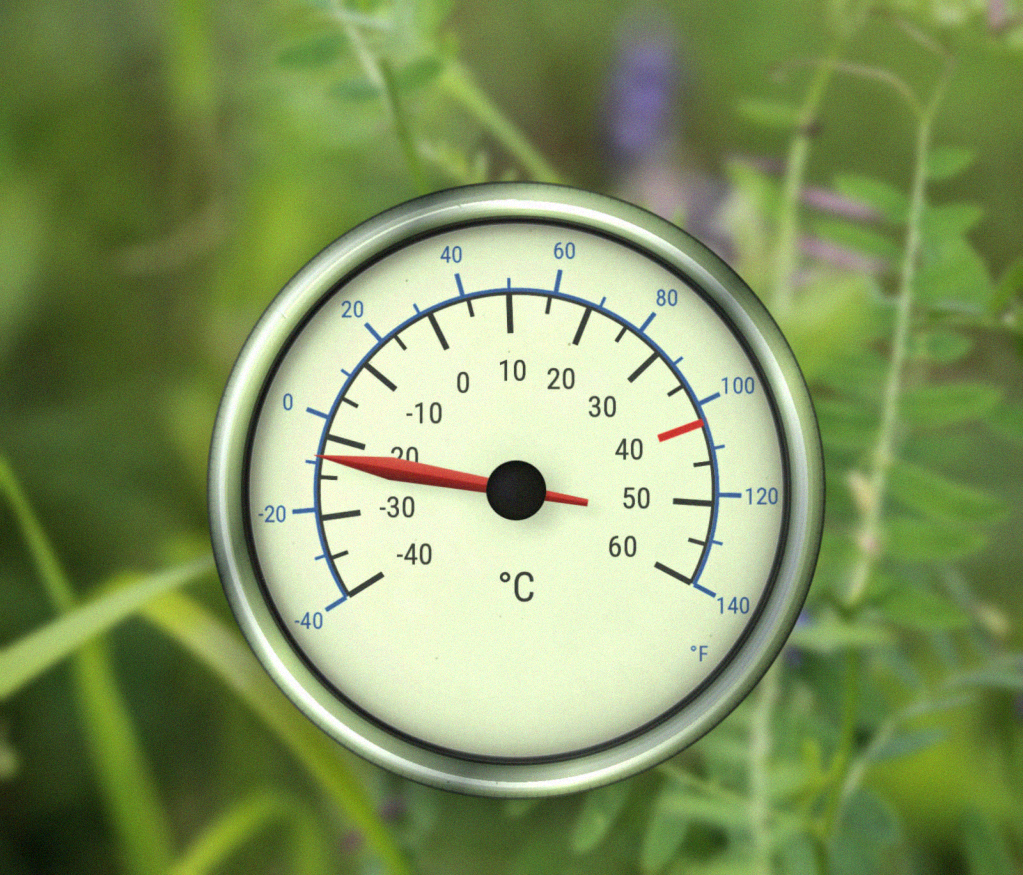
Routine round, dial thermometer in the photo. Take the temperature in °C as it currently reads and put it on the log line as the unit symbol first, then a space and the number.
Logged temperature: °C -22.5
